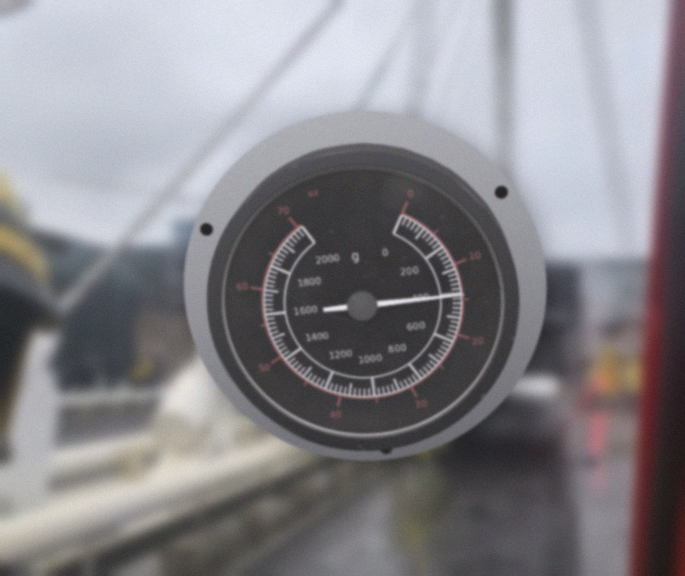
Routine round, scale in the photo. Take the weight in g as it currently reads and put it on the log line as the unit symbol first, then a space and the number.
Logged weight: g 400
